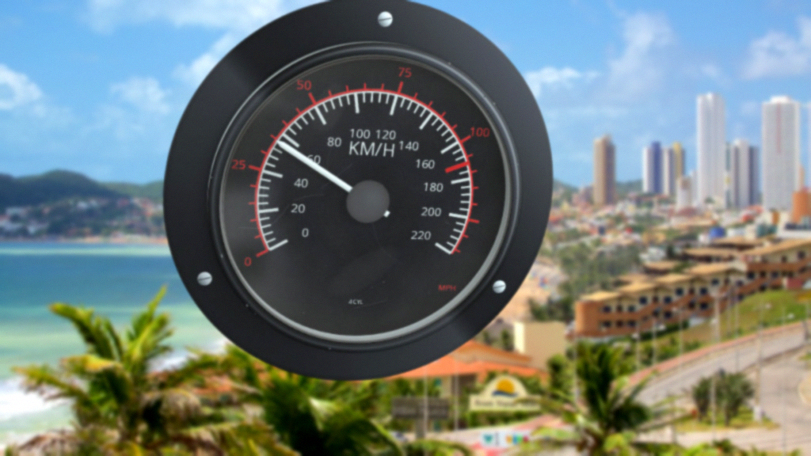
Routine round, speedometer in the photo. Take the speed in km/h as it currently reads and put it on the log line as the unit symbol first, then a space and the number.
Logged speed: km/h 56
